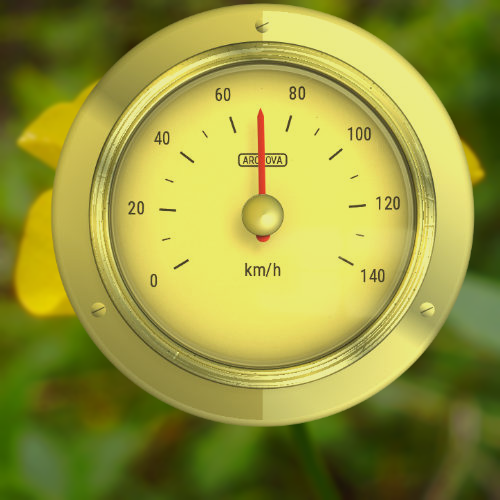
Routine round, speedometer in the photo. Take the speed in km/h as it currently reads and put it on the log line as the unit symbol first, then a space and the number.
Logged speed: km/h 70
